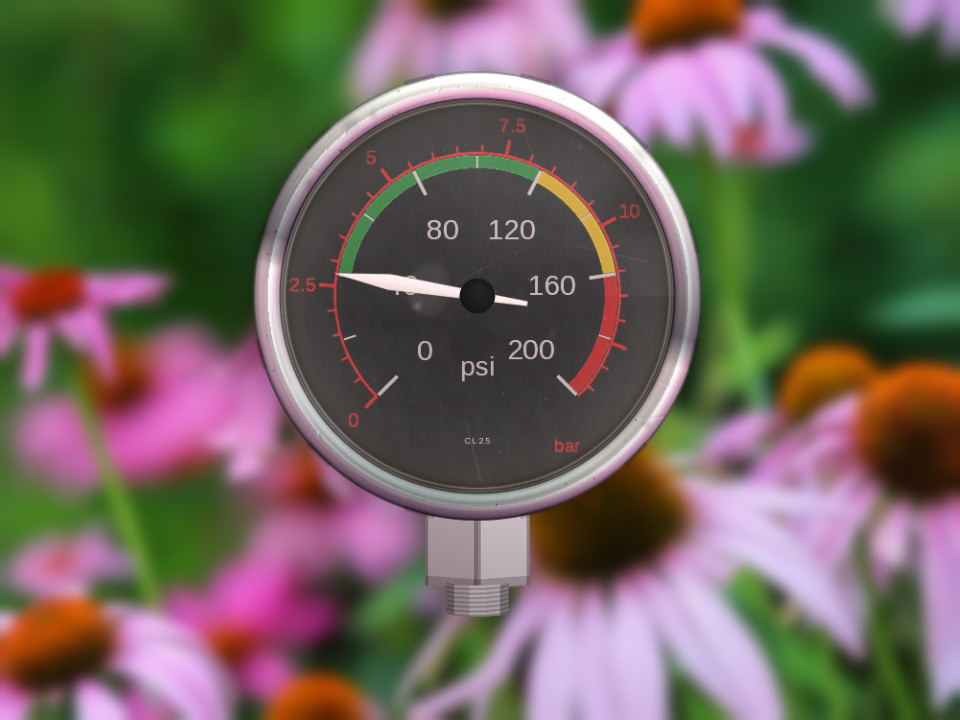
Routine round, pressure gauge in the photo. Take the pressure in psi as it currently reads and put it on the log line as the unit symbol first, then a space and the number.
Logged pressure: psi 40
